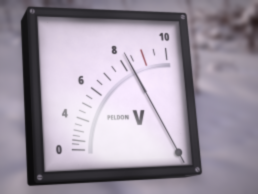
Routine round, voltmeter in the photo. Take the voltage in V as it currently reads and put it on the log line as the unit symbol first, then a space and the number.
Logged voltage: V 8.25
